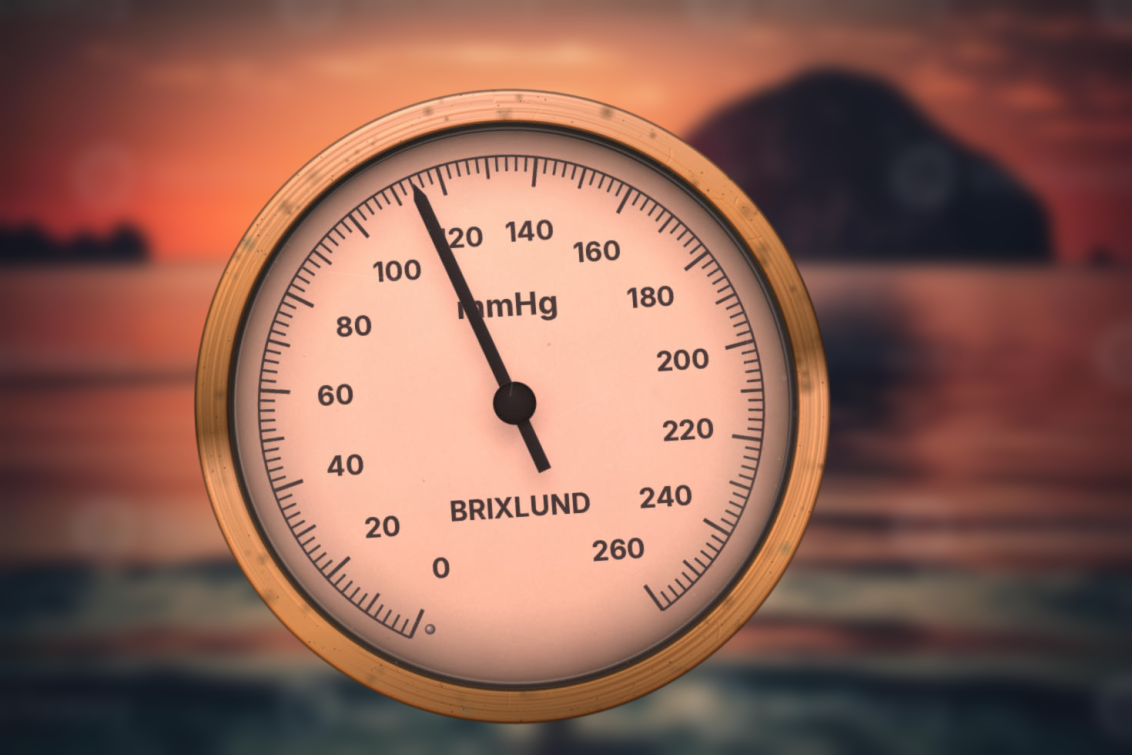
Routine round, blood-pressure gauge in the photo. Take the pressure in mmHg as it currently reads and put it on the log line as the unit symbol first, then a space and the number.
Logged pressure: mmHg 114
